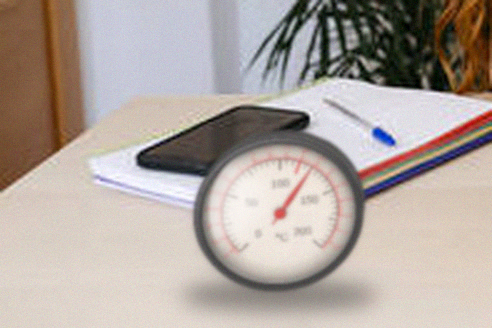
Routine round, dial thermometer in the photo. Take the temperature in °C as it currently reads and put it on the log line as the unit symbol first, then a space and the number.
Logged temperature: °C 125
